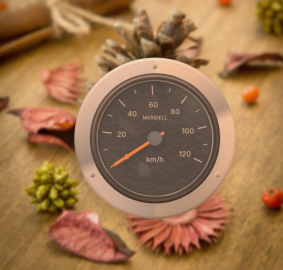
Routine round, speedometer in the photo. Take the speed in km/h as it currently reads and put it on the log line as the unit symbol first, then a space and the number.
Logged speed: km/h 0
